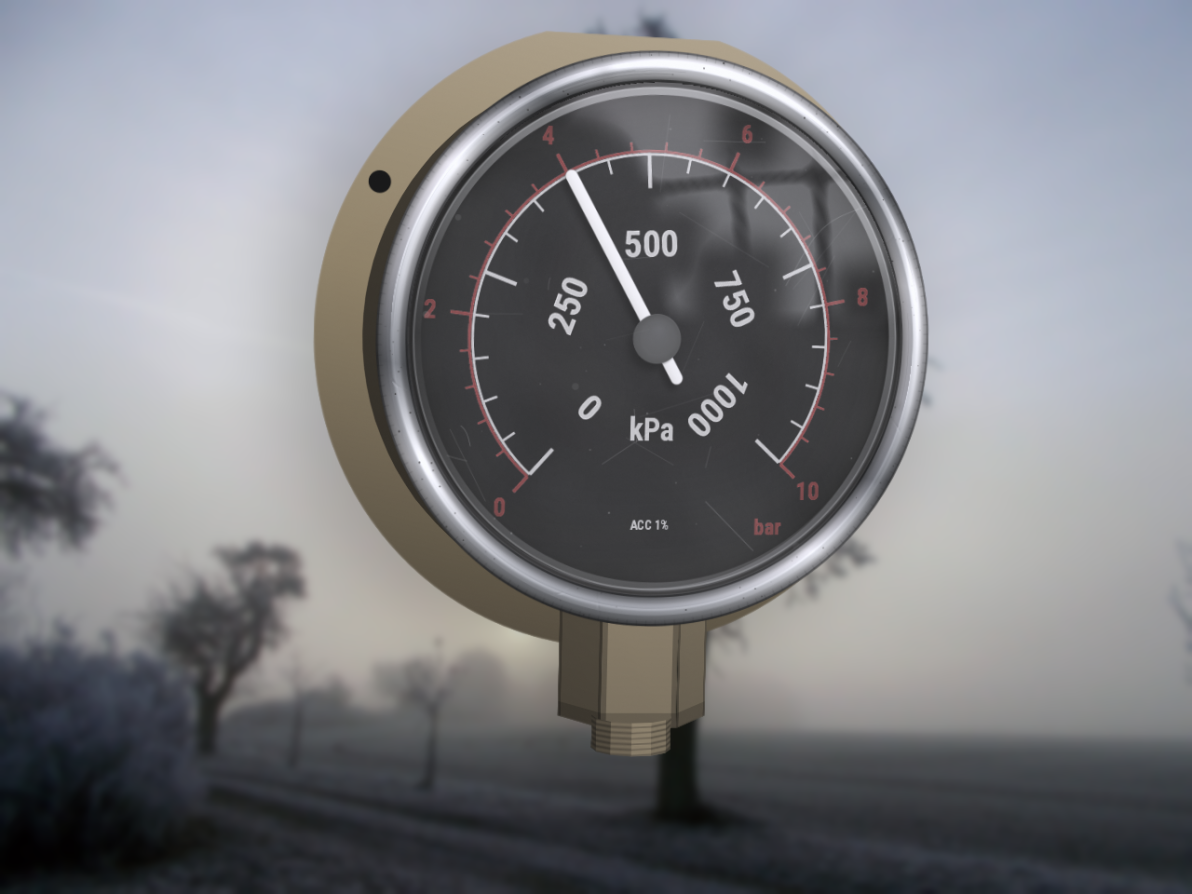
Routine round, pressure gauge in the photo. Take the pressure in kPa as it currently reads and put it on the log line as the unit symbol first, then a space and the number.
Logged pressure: kPa 400
